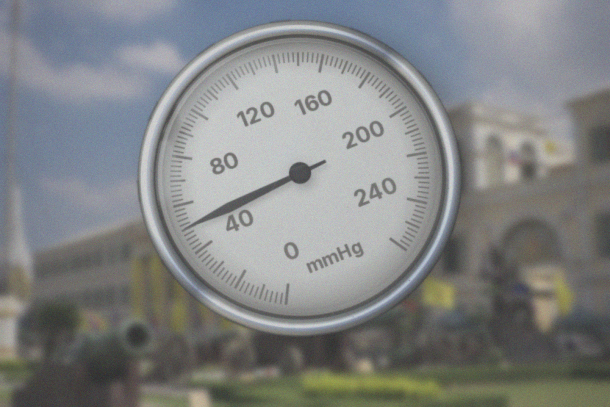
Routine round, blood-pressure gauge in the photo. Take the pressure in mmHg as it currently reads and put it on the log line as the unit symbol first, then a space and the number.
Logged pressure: mmHg 50
